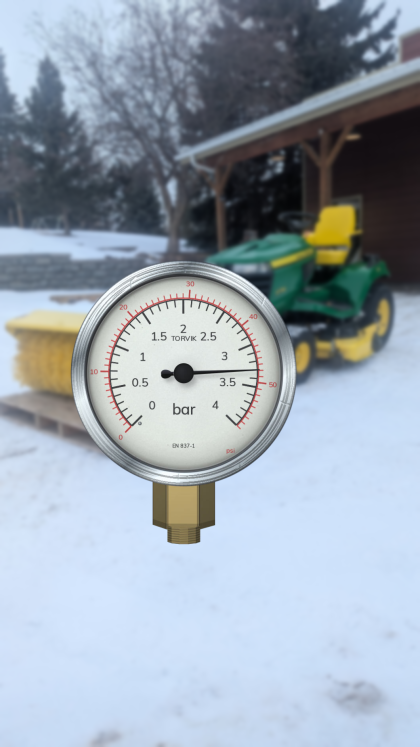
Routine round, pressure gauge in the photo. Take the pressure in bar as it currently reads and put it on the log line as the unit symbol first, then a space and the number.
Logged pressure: bar 3.3
